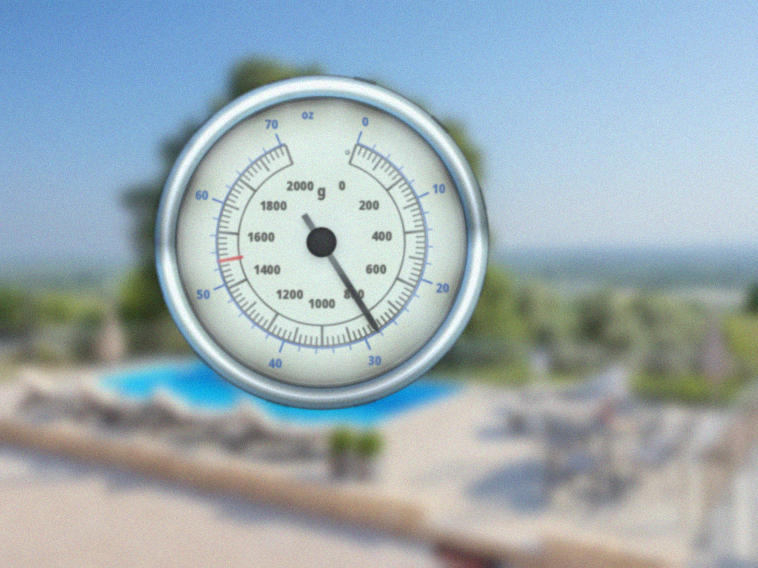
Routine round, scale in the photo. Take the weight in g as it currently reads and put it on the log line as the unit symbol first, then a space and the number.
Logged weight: g 800
